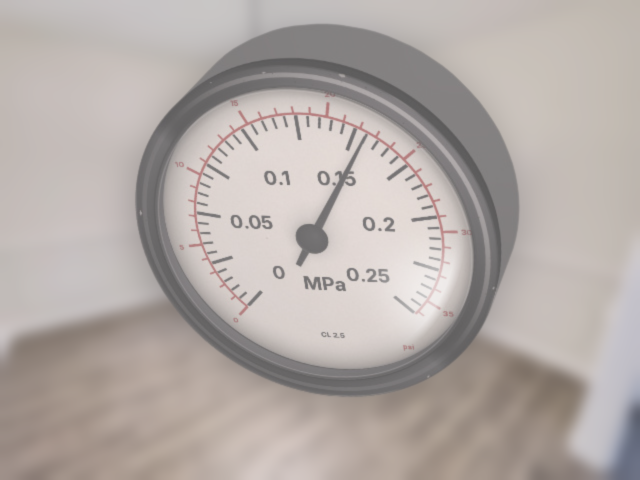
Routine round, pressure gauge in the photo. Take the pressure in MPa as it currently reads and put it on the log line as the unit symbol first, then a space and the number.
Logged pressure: MPa 0.155
